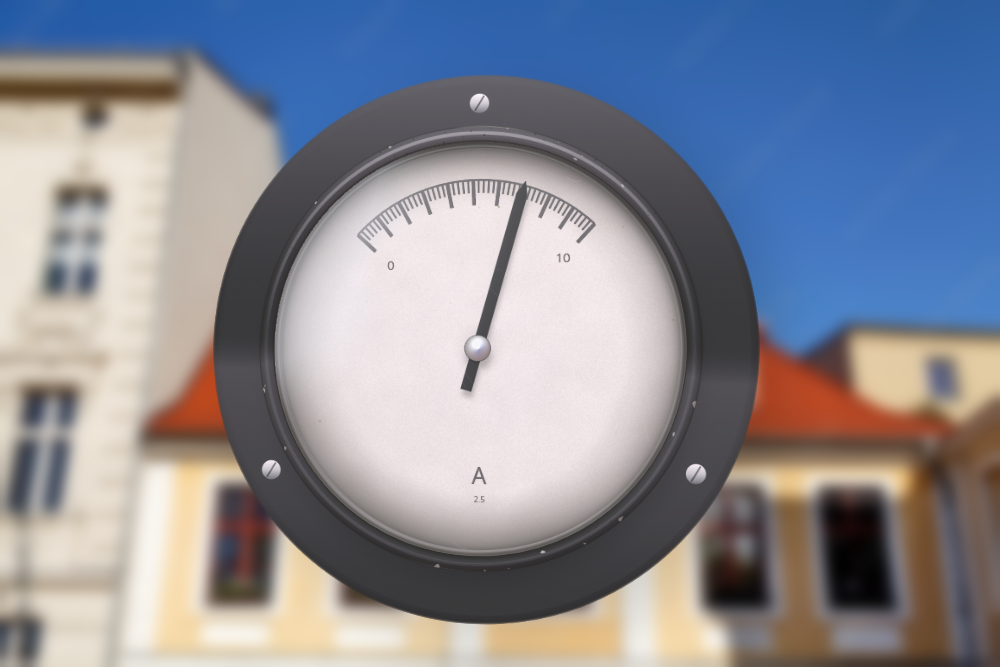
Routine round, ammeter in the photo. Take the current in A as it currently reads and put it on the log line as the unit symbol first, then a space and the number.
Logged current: A 7
